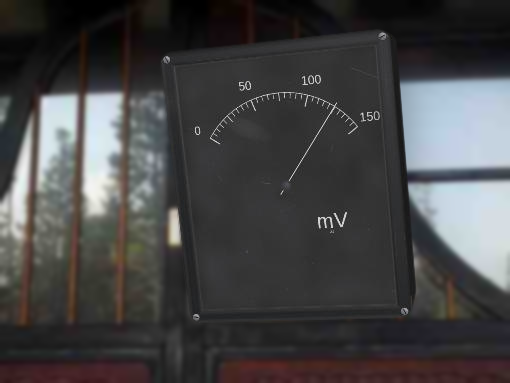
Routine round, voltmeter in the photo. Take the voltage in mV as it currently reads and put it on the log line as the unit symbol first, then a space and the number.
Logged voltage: mV 125
